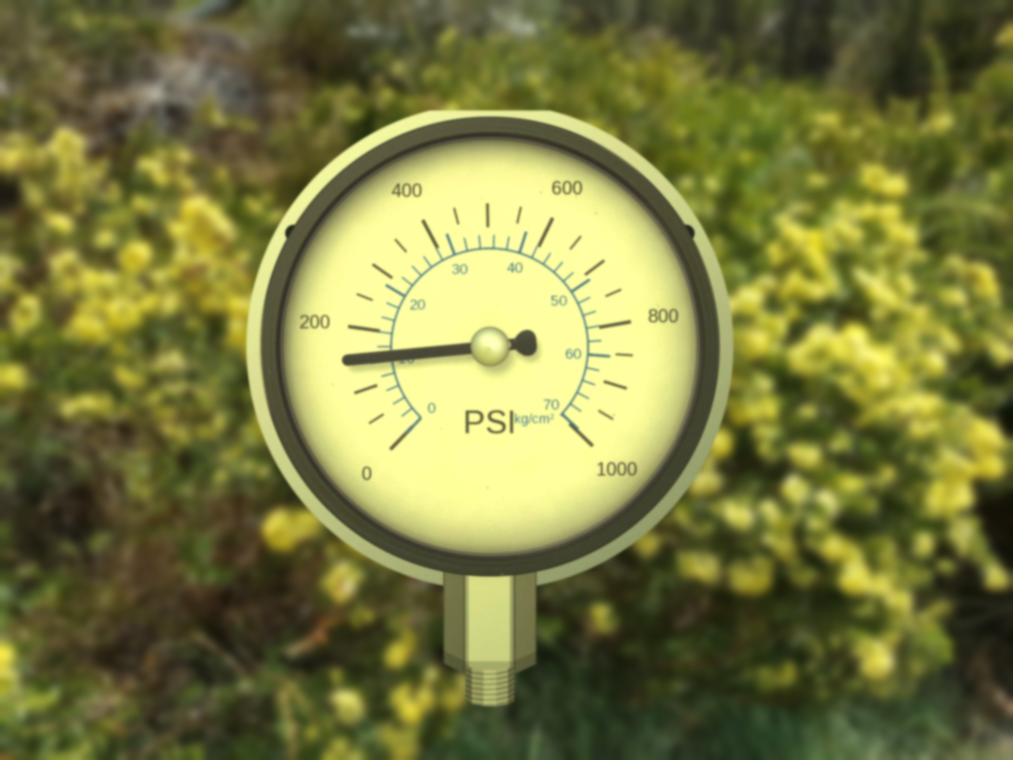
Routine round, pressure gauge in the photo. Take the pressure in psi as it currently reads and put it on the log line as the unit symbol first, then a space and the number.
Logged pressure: psi 150
